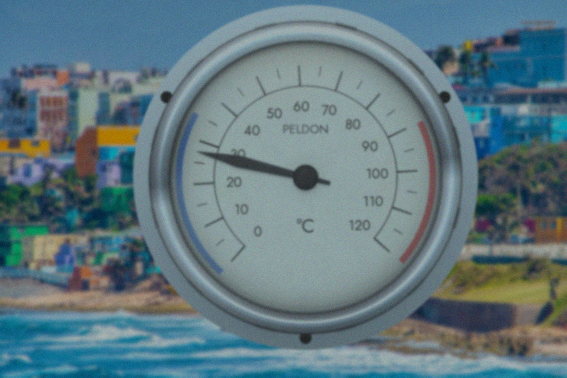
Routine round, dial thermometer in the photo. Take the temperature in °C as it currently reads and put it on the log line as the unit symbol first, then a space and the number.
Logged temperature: °C 27.5
